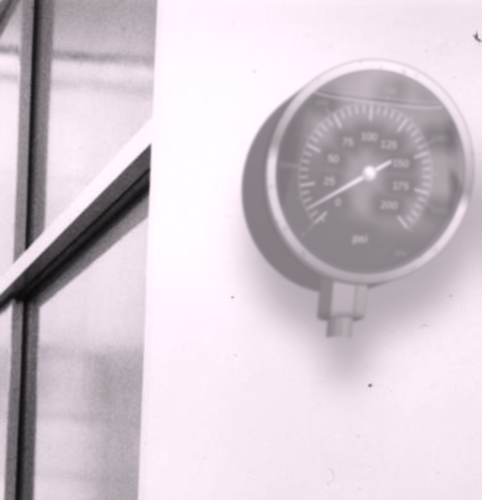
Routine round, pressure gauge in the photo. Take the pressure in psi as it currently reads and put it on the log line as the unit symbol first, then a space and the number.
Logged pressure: psi 10
